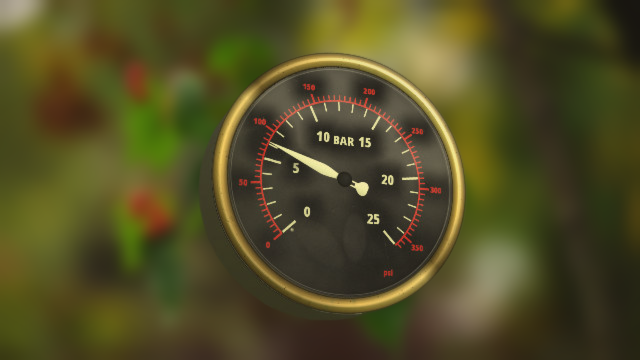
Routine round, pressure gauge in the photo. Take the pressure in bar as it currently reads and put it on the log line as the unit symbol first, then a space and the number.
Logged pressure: bar 6
